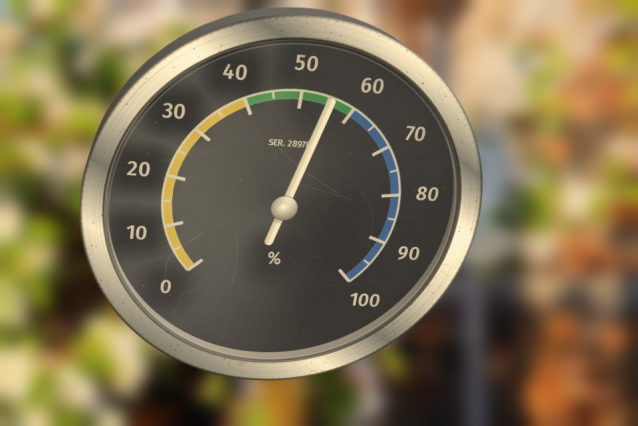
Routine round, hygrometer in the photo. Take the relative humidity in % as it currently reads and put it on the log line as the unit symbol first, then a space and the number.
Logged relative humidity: % 55
